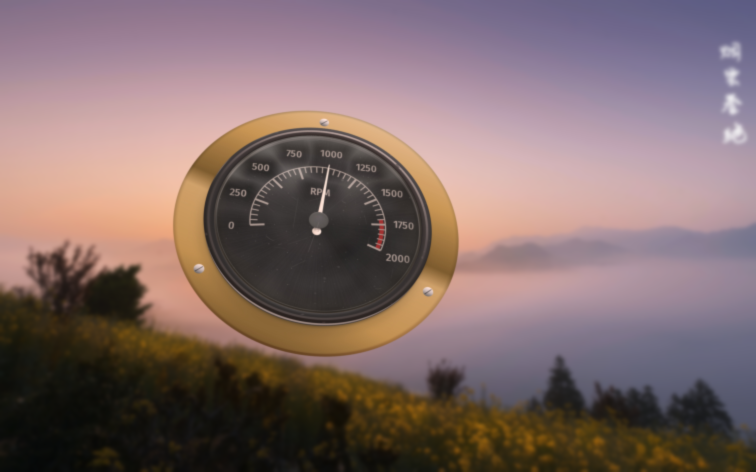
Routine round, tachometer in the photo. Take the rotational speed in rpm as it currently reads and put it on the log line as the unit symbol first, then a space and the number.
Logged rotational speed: rpm 1000
